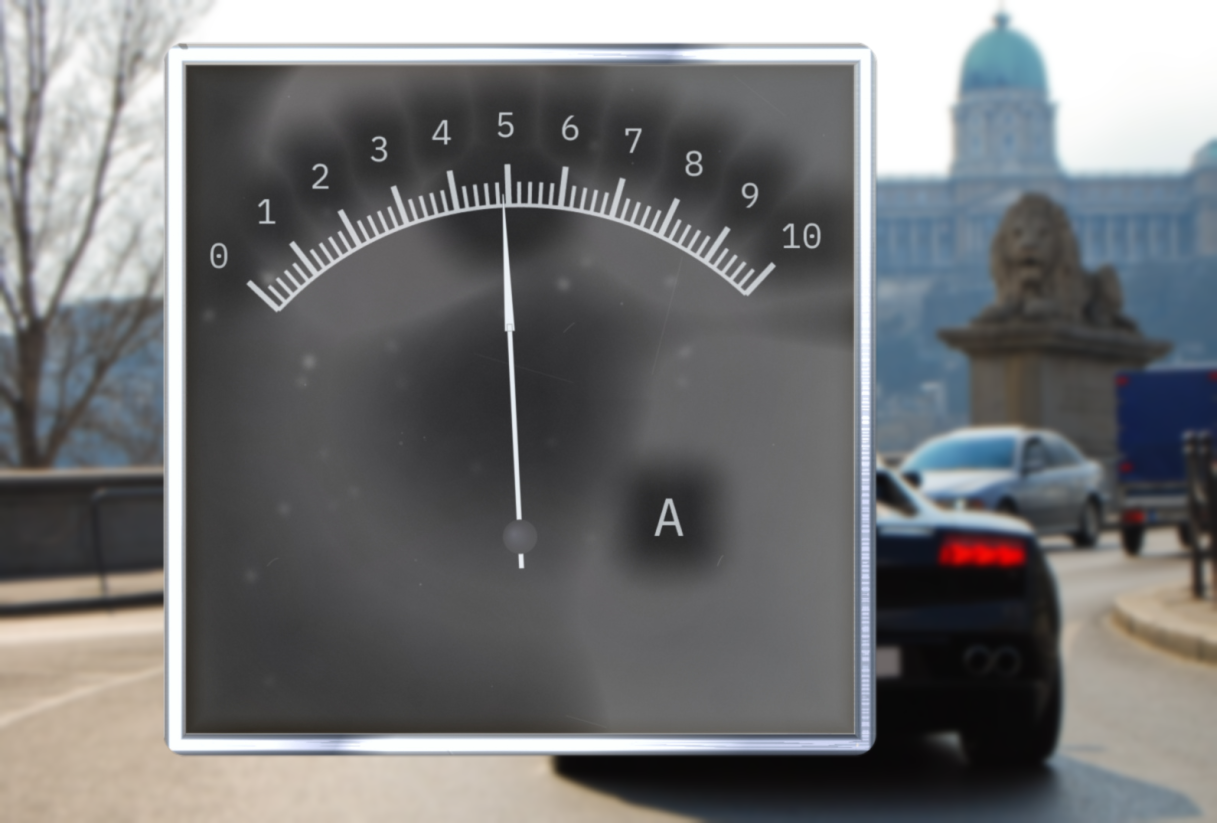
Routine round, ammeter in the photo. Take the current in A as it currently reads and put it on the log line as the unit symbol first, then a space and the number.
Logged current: A 4.9
